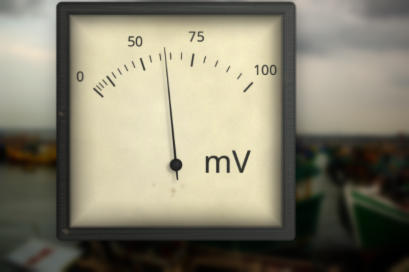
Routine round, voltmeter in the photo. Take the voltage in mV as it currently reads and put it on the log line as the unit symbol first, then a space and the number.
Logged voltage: mV 62.5
